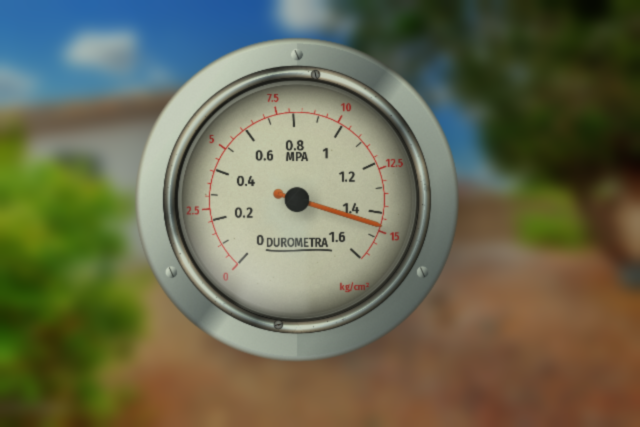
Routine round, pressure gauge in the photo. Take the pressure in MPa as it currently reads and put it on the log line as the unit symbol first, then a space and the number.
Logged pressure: MPa 1.45
